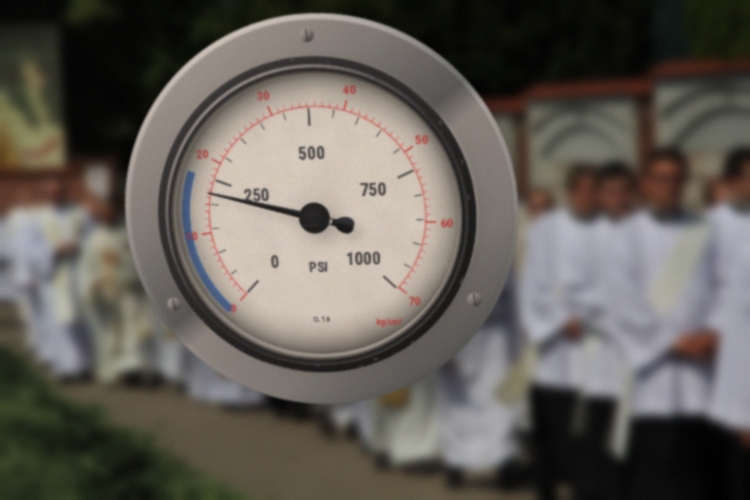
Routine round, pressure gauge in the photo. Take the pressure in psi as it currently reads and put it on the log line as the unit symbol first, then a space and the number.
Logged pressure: psi 225
